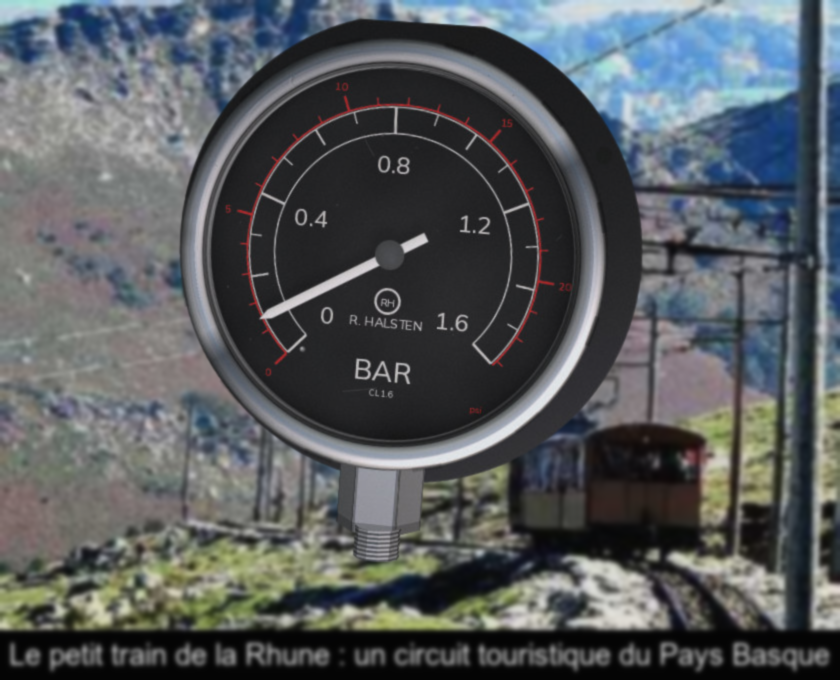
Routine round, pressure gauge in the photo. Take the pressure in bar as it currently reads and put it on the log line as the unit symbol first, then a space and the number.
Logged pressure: bar 0.1
